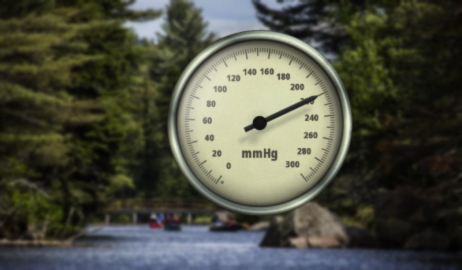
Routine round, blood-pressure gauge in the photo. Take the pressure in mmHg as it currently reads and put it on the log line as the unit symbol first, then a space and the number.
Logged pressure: mmHg 220
